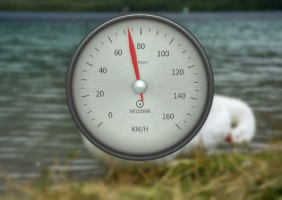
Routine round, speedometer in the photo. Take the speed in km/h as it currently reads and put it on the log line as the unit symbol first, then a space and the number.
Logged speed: km/h 72.5
